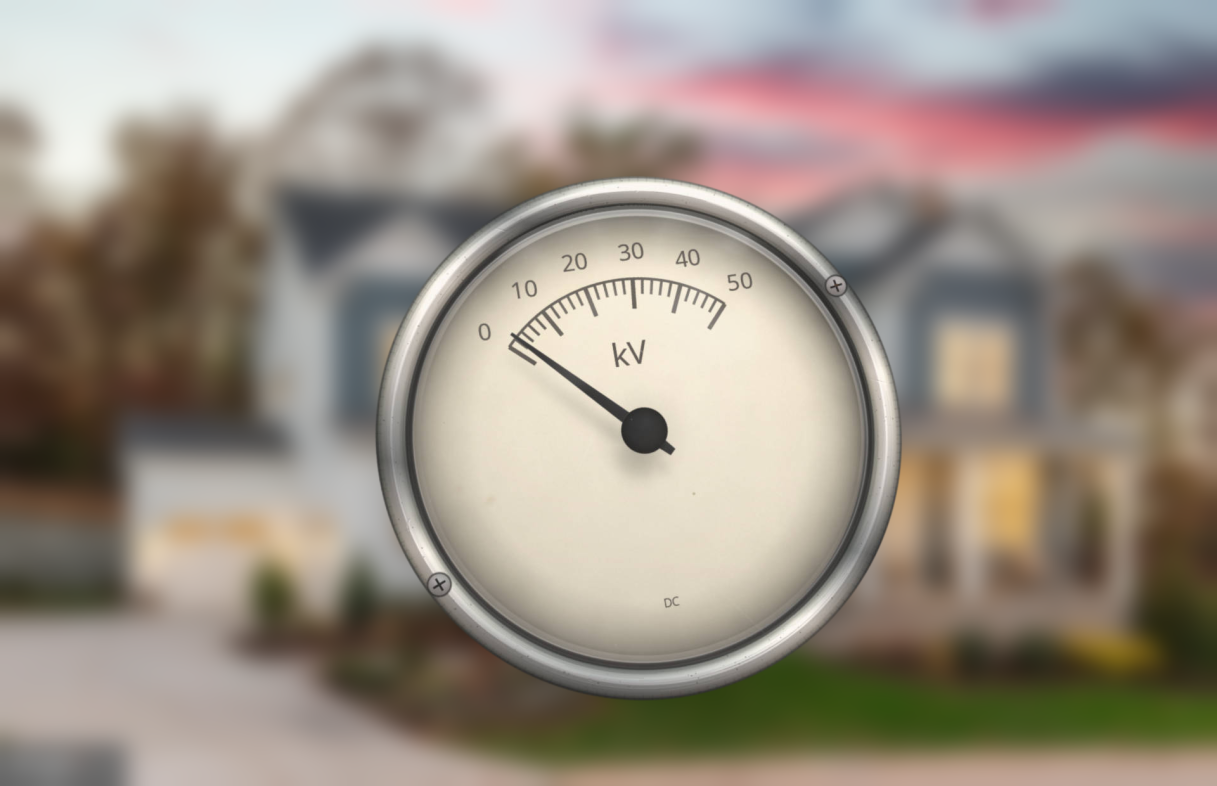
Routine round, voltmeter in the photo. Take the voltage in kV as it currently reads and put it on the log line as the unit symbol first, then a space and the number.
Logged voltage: kV 2
